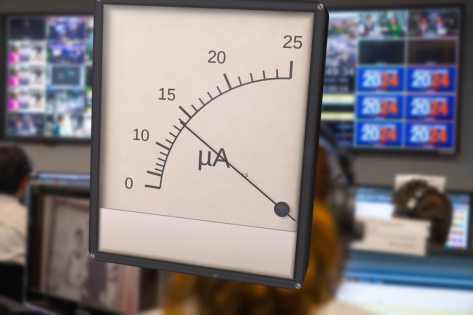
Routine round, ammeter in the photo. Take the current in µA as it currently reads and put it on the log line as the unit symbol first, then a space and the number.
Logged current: µA 14
